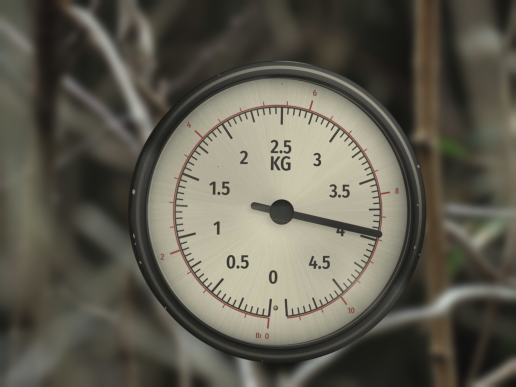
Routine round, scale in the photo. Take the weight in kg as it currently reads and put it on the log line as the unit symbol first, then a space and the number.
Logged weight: kg 3.95
